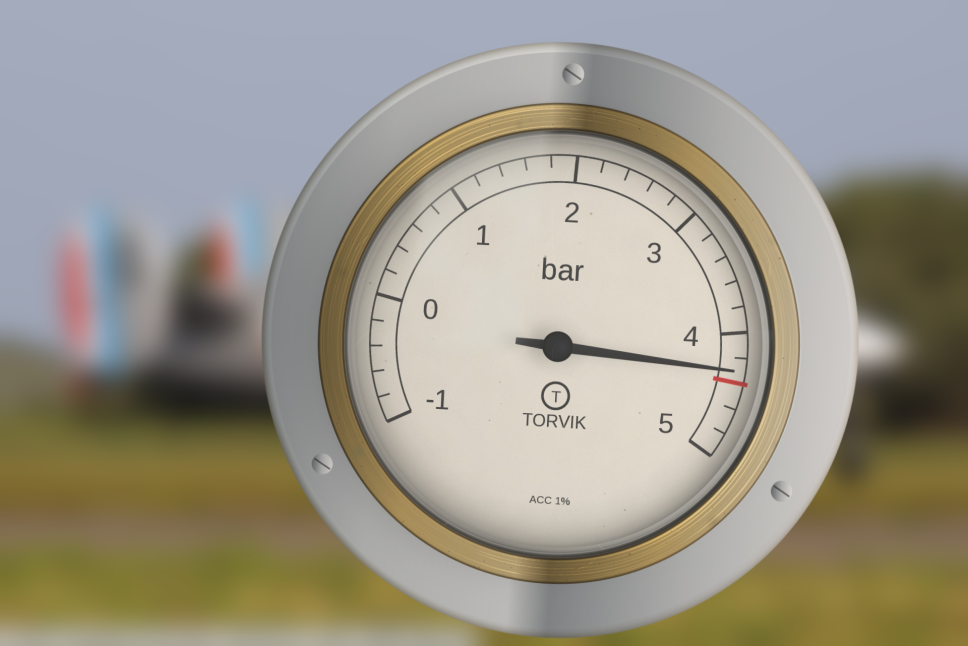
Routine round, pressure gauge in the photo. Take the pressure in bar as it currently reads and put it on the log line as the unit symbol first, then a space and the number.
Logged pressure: bar 4.3
